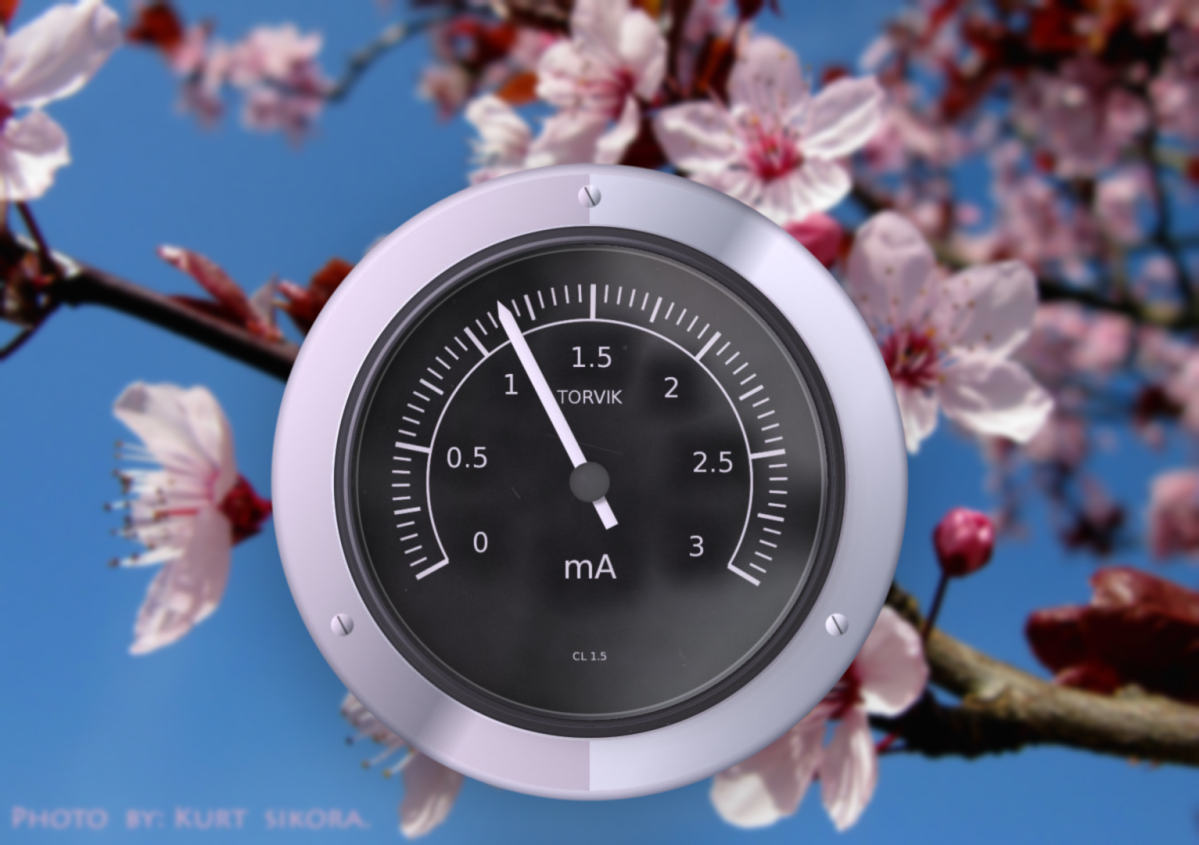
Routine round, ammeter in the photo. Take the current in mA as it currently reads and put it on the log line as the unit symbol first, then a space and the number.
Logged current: mA 1.15
